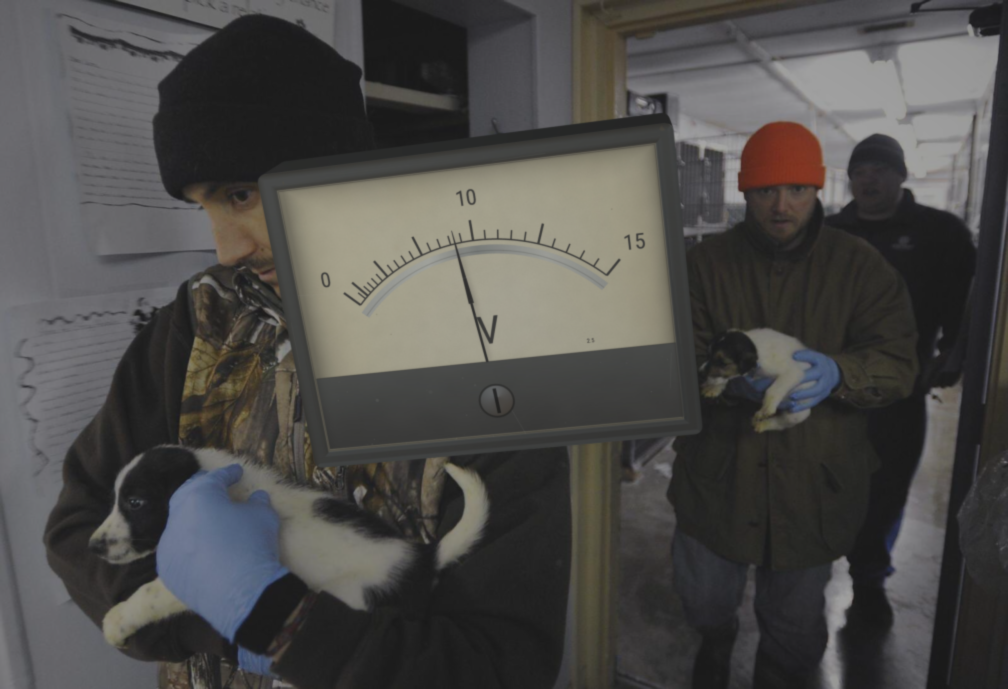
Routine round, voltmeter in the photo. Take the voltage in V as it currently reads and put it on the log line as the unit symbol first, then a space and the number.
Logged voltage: V 9.25
